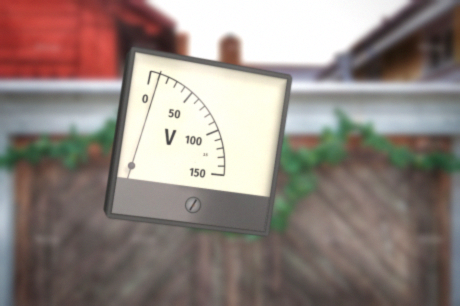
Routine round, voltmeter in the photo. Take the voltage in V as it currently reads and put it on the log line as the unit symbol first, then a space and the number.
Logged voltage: V 10
